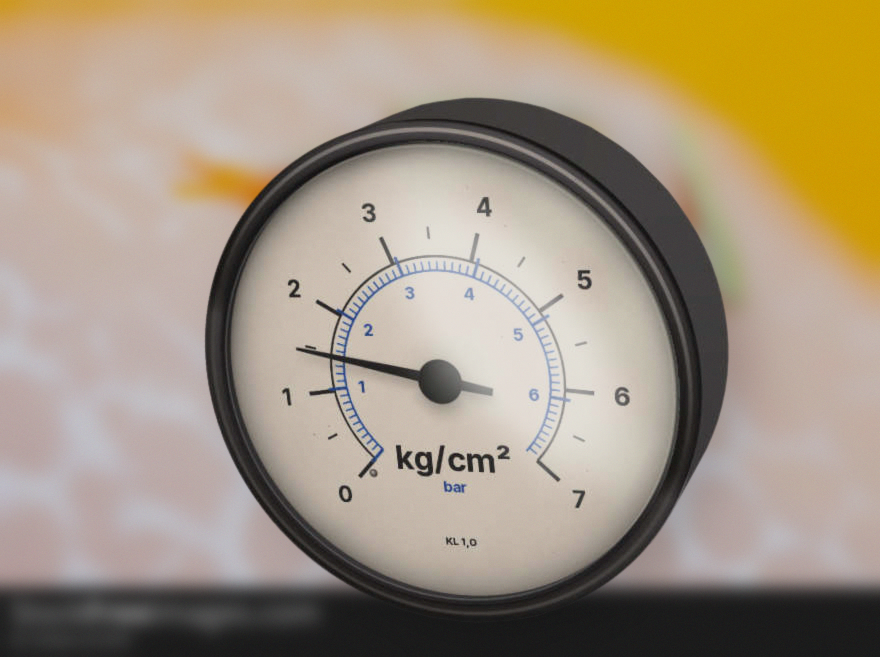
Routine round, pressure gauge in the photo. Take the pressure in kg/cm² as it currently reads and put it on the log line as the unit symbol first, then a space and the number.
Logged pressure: kg/cm² 1.5
